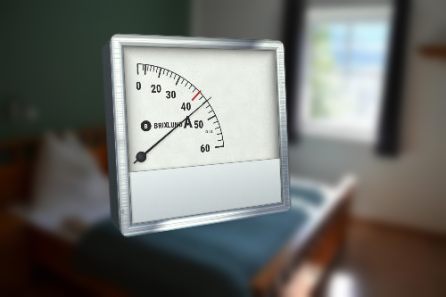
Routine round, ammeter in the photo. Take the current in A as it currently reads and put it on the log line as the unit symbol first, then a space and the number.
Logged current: A 44
